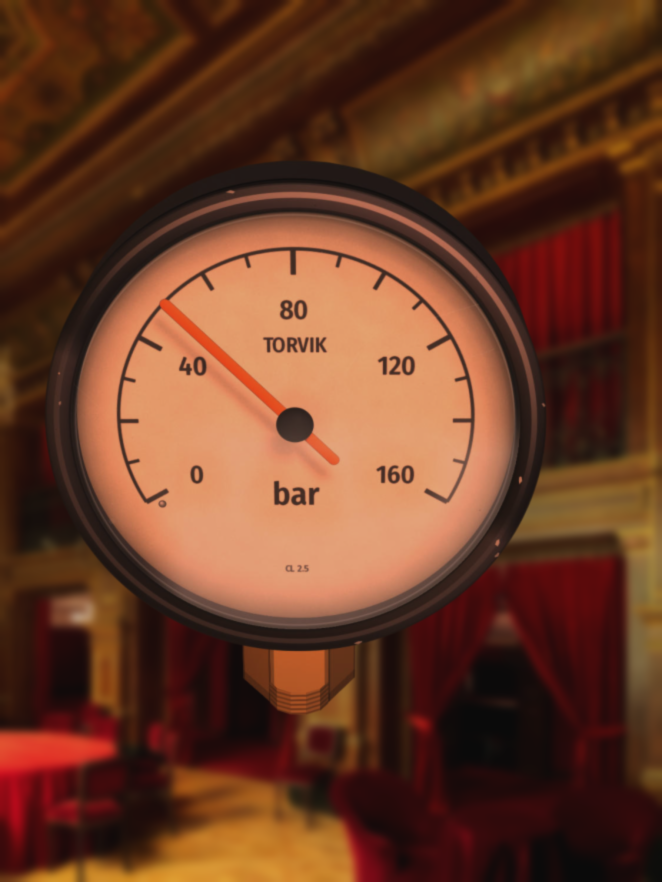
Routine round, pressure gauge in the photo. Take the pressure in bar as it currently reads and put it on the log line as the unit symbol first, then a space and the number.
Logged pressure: bar 50
